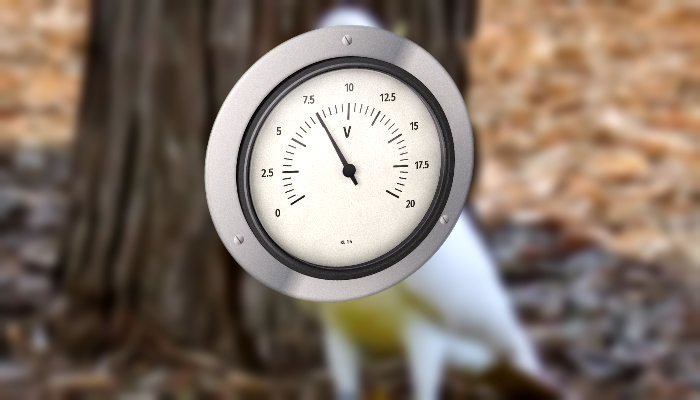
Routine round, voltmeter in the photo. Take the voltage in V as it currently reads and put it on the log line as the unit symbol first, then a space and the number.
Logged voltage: V 7.5
